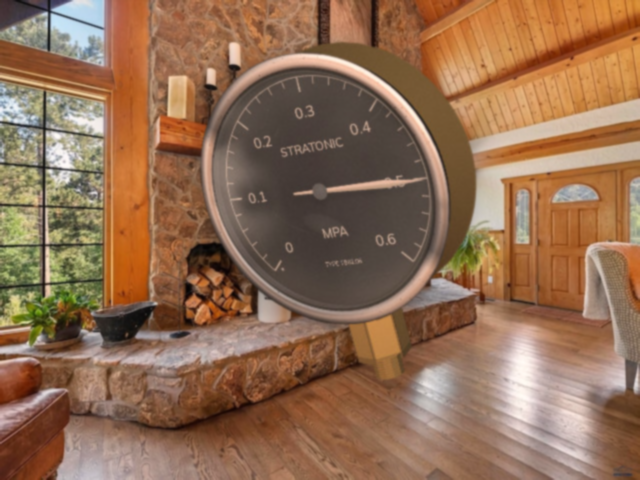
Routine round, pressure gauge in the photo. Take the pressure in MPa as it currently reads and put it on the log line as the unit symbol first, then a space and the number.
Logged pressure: MPa 0.5
